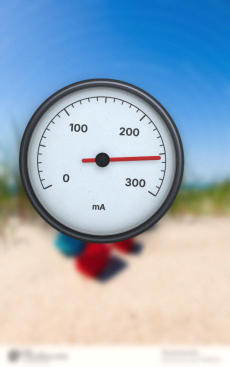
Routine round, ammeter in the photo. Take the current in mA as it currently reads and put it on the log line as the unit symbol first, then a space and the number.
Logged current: mA 255
